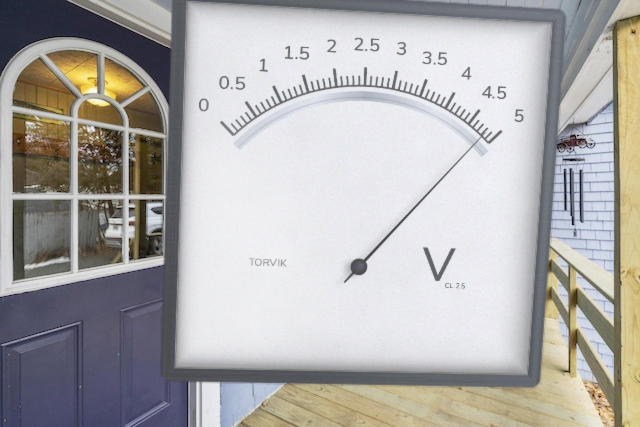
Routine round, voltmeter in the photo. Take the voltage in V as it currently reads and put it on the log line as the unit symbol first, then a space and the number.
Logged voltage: V 4.8
